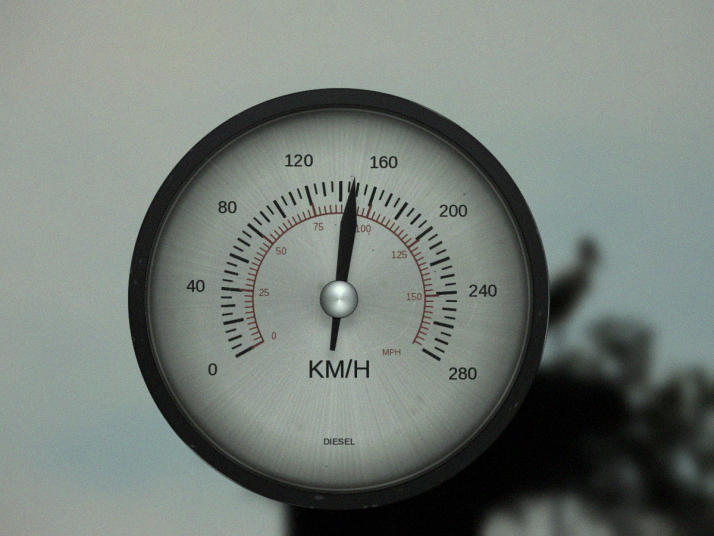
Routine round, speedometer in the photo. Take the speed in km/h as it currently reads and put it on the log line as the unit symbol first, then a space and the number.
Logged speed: km/h 147.5
